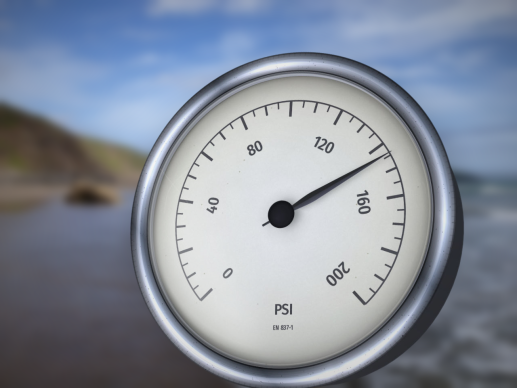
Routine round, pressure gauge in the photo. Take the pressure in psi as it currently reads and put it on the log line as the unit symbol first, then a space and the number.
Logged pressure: psi 145
